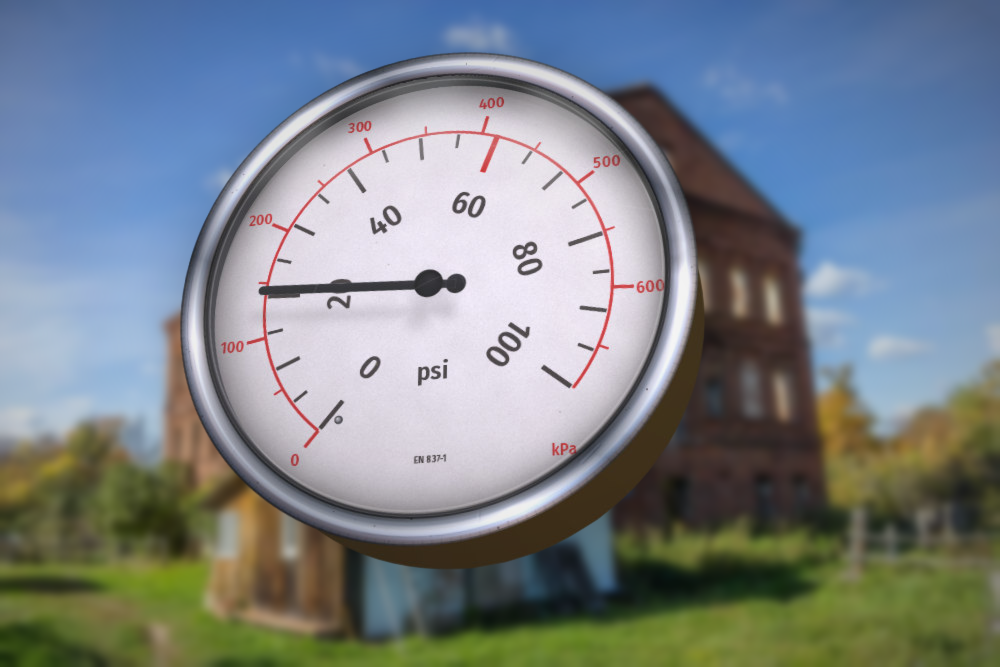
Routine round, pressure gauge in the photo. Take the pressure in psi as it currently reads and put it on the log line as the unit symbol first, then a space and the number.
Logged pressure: psi 20
